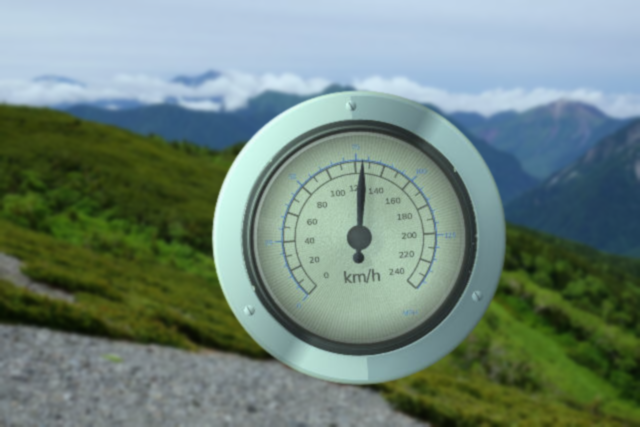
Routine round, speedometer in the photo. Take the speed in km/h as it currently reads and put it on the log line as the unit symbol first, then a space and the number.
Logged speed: km/h 125
